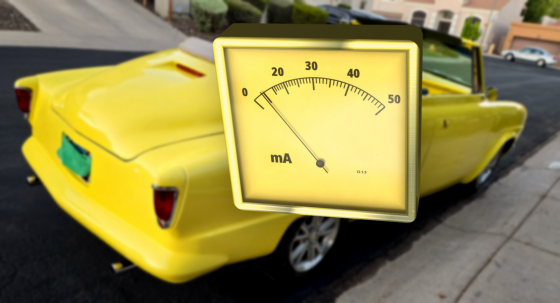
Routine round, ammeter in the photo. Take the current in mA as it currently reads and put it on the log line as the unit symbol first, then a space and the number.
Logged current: mA 10
